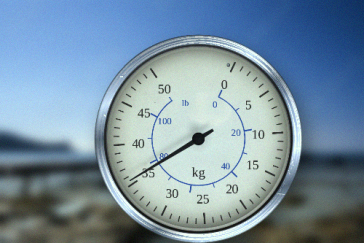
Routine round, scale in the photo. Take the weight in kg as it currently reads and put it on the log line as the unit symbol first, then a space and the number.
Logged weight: kg 35.5
